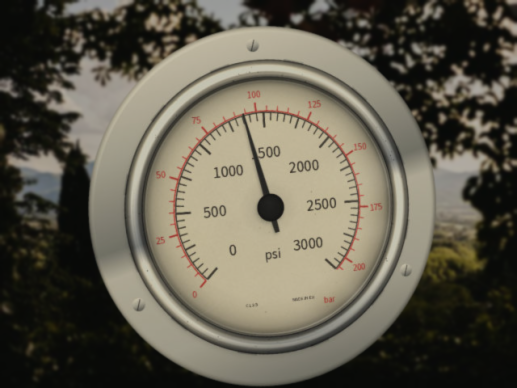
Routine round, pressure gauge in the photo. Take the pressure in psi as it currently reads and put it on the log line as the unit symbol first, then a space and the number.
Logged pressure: psi 1350
